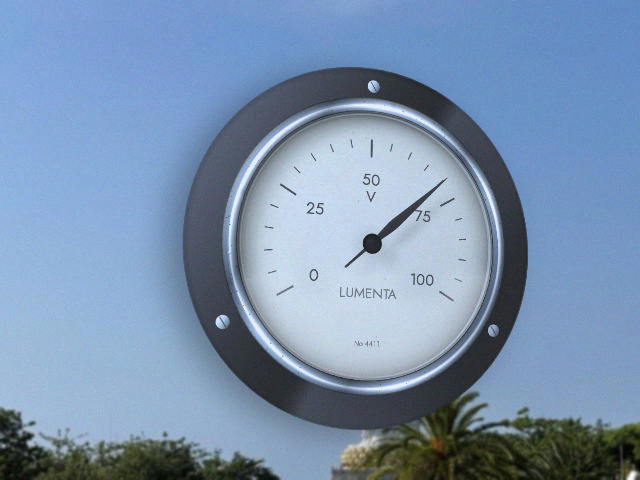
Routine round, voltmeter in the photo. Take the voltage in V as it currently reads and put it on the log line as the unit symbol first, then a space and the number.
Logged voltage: V 70
